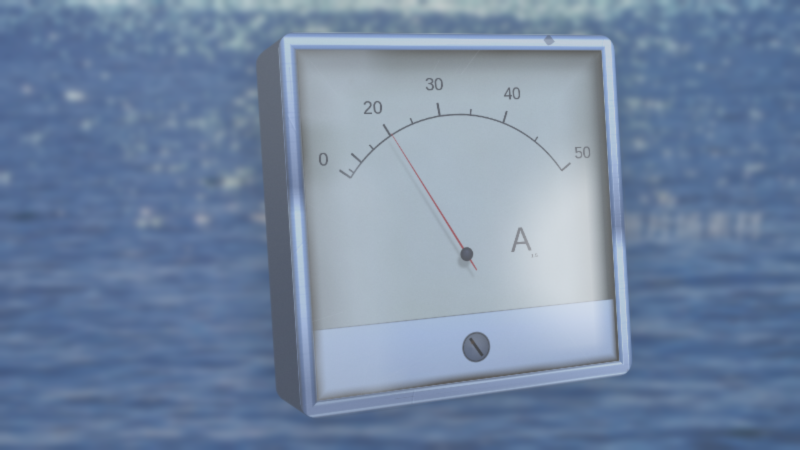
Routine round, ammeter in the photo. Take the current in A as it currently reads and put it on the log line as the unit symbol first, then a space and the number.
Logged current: A 20
